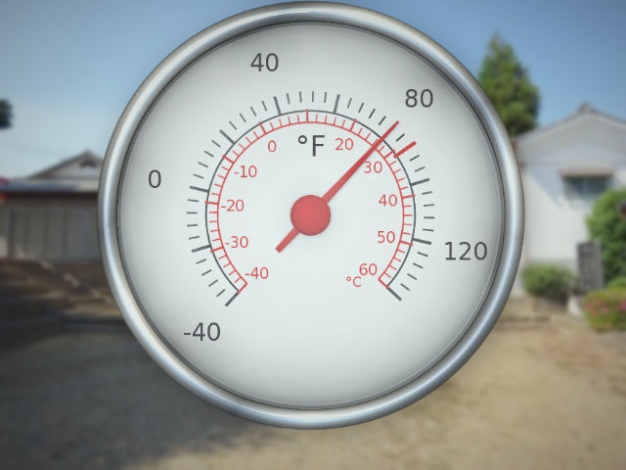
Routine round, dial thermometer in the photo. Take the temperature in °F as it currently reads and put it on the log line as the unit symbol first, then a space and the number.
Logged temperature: °F 80
